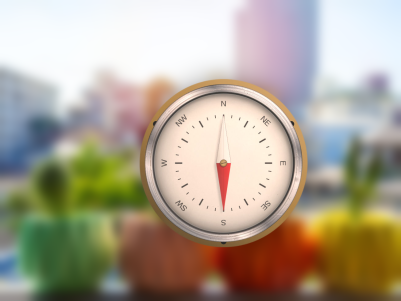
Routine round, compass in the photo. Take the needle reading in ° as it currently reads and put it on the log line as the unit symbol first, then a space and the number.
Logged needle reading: ° 180
